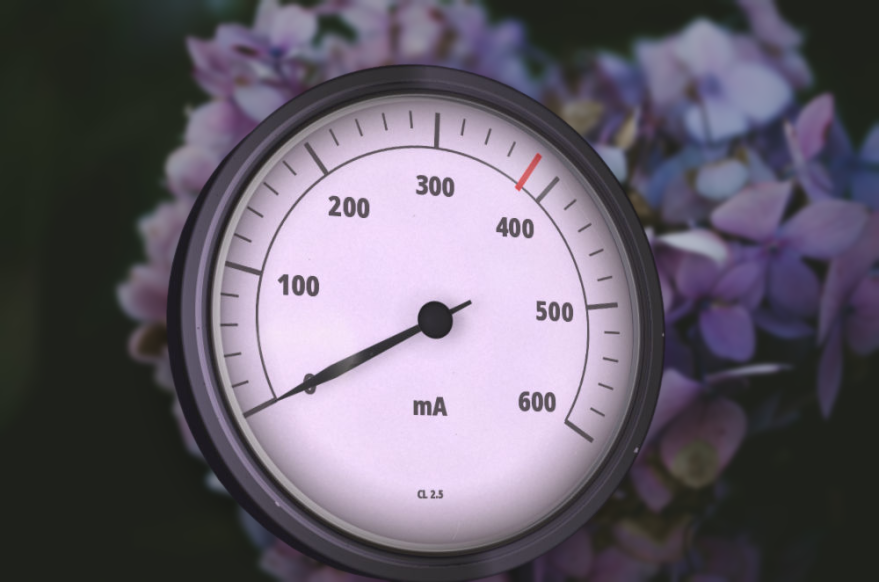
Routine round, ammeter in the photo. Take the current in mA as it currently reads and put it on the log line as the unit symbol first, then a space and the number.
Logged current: mA 0
